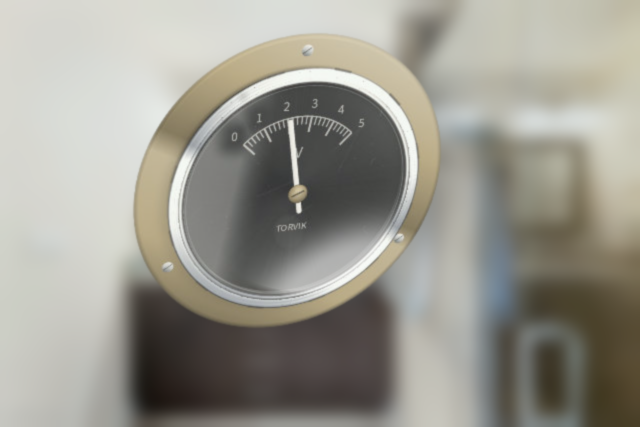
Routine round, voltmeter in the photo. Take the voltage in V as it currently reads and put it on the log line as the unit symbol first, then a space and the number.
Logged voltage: V 2
